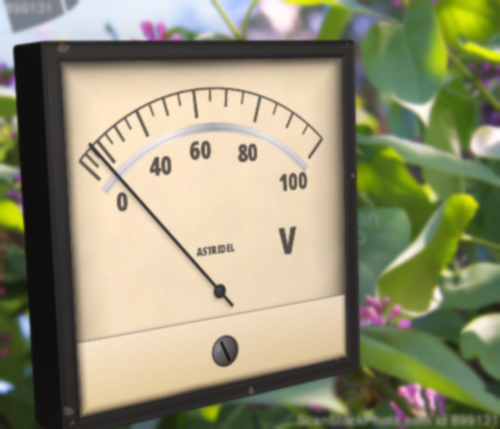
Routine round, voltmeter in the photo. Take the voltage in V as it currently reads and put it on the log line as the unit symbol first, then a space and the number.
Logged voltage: V 15
